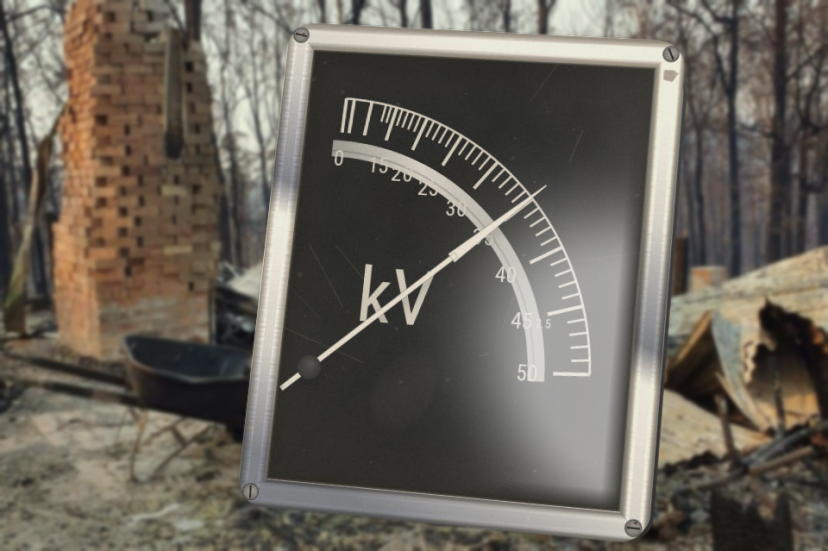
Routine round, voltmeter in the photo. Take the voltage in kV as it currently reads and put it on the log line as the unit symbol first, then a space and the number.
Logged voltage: kV 35
